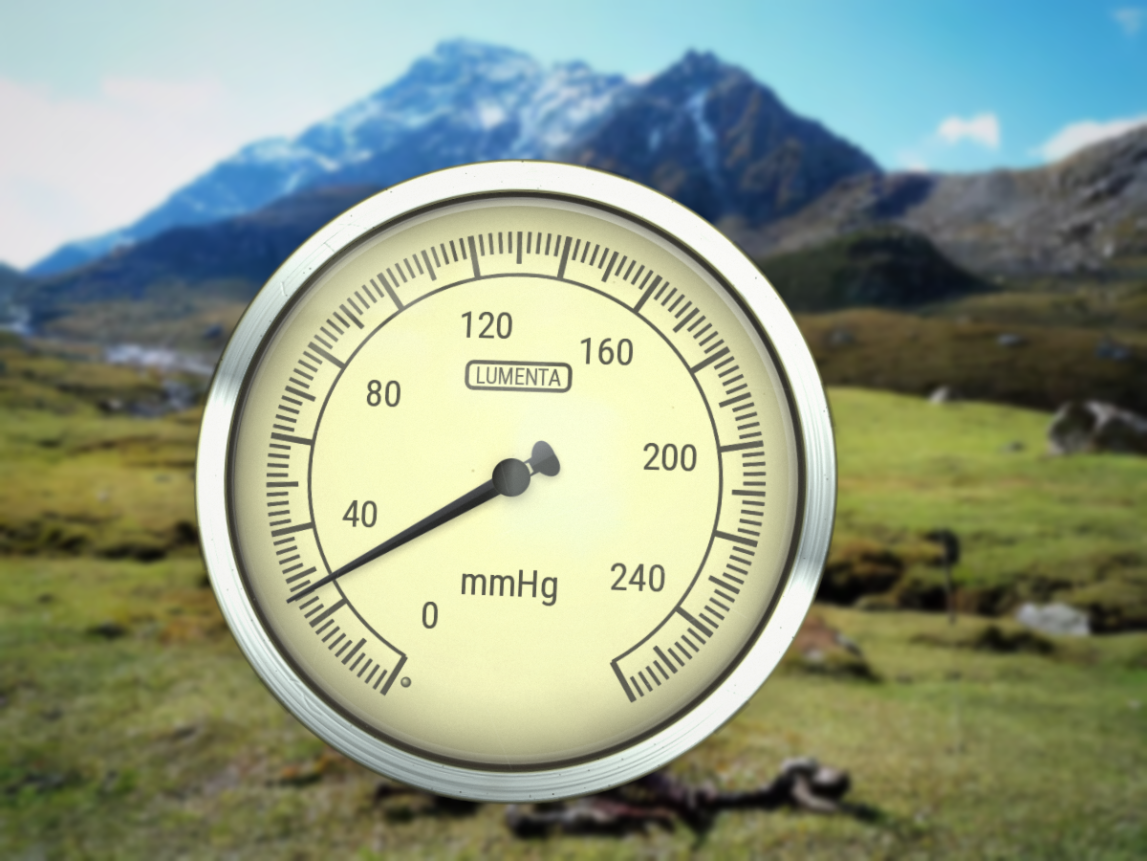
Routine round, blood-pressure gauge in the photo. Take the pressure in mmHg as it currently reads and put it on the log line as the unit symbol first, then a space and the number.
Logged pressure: mmHg 26
